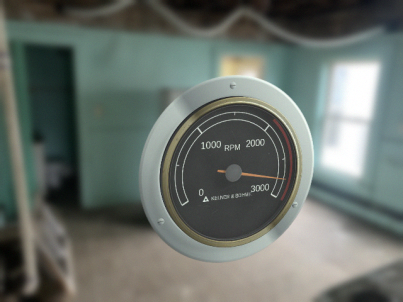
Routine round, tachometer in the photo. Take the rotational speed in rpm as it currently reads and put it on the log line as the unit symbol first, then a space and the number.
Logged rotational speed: rpm 2750
